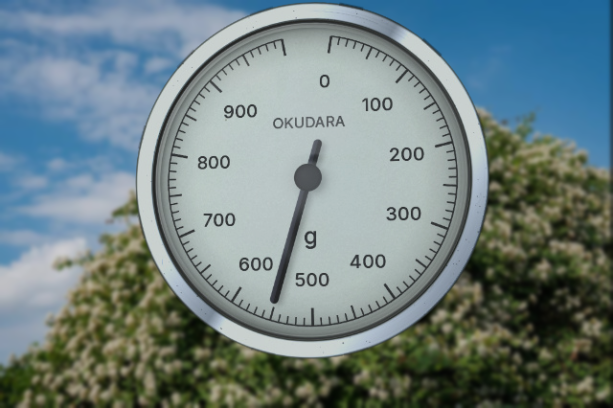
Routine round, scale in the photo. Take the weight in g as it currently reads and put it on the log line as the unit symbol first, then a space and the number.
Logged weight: g 550
